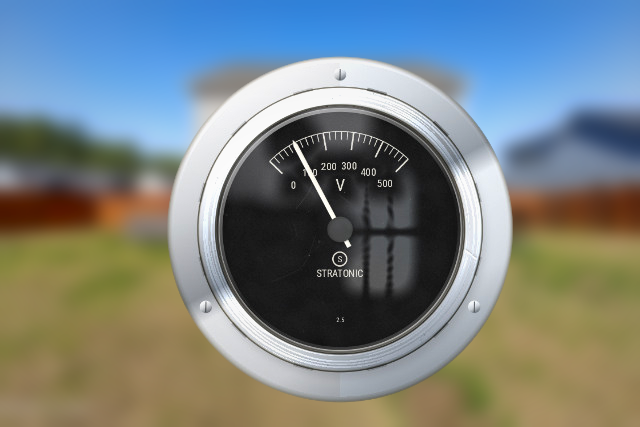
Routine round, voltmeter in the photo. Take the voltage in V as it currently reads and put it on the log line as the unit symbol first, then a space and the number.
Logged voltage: V 100
